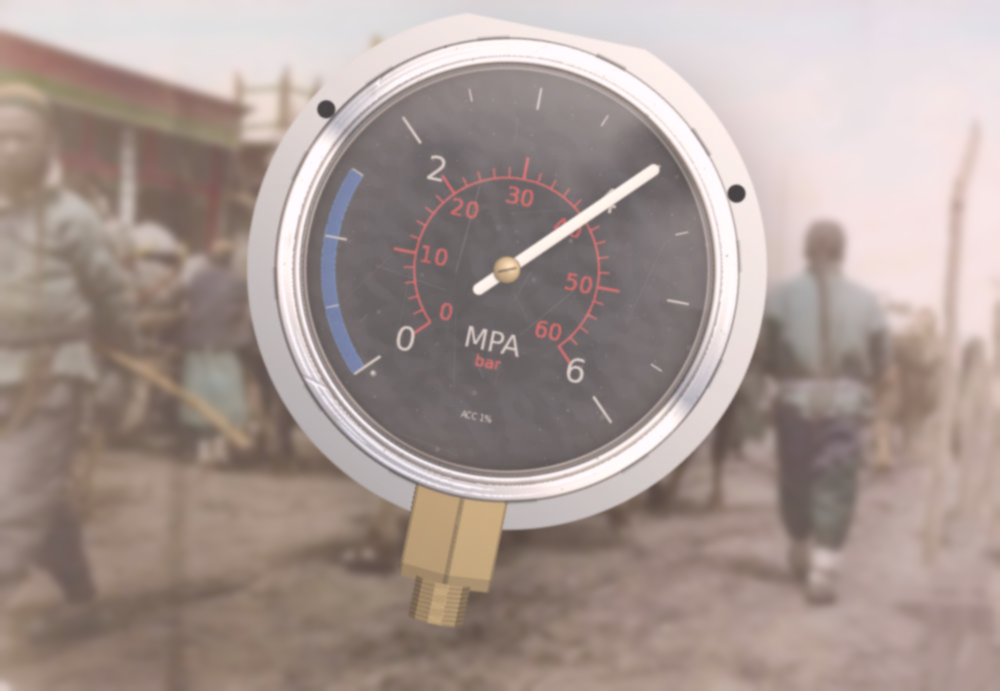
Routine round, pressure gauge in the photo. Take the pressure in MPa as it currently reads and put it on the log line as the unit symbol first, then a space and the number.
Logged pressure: MPa 4
